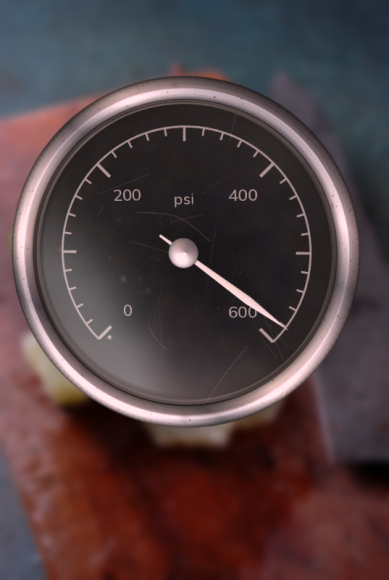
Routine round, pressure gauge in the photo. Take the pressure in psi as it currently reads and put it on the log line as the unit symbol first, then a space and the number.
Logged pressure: psi 580
